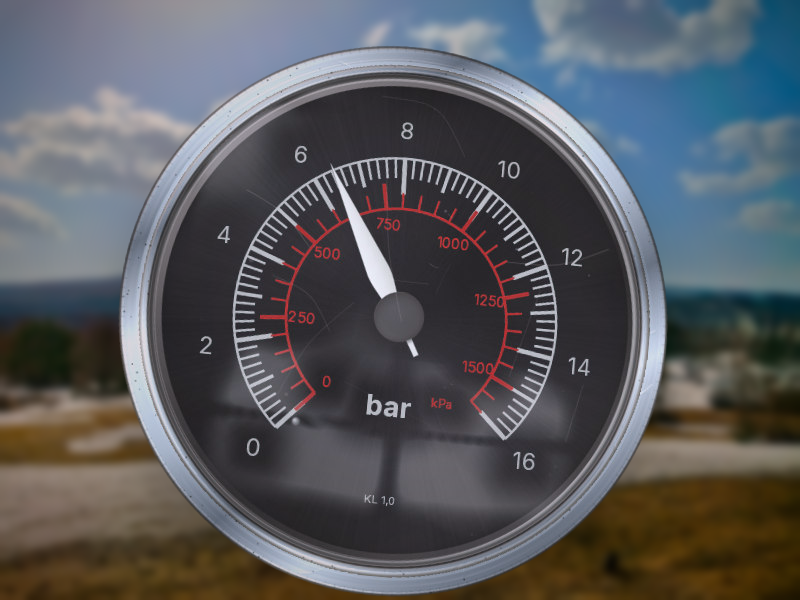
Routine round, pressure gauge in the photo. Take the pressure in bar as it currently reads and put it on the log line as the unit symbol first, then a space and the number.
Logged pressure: bar 6.4
